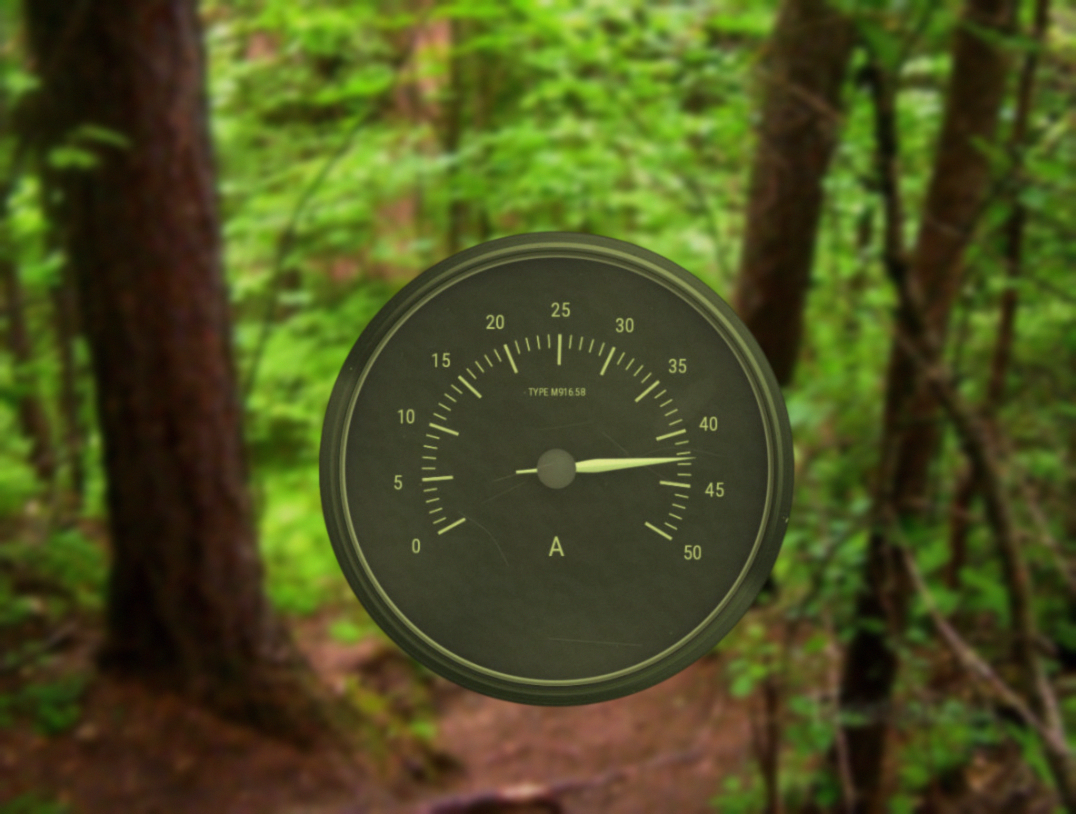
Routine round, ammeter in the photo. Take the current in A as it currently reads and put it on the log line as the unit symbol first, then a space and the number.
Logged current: A 42.5
